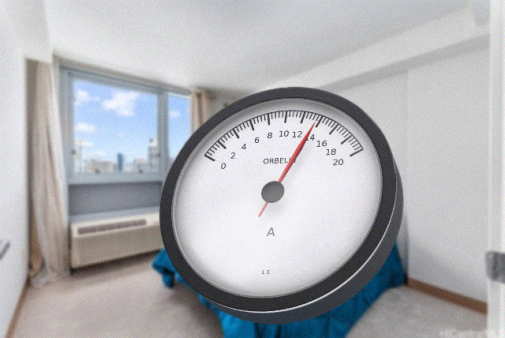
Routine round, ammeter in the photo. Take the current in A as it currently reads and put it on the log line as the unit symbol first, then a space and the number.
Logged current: A 14
